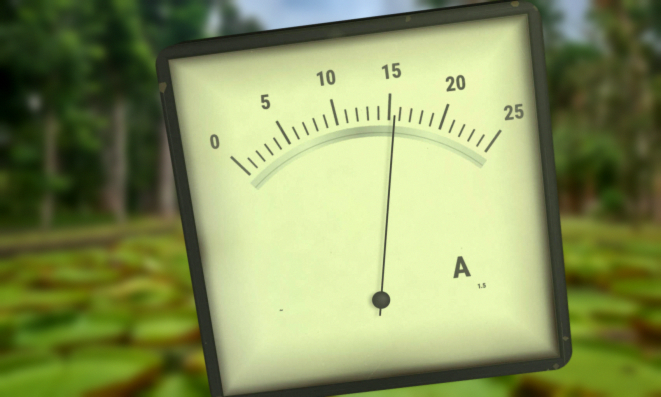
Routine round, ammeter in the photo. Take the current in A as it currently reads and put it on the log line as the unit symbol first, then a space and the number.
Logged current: A 15.5
